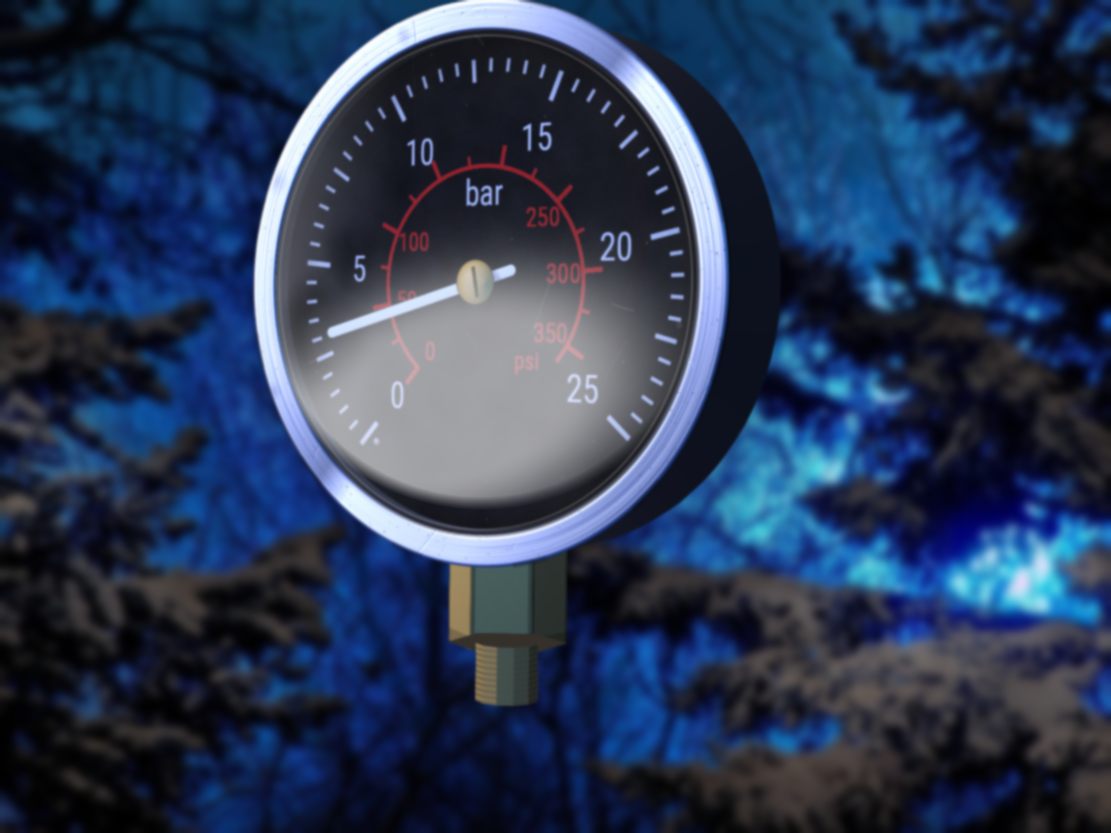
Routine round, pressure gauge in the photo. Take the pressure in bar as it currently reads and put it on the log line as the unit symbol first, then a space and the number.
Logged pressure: bar 3
